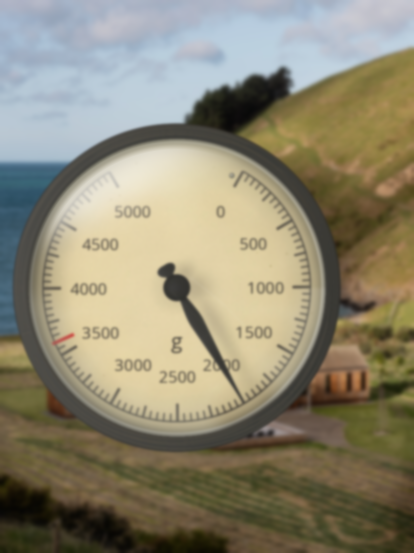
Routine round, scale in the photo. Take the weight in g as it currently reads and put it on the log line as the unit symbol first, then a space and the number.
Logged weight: g 2000
